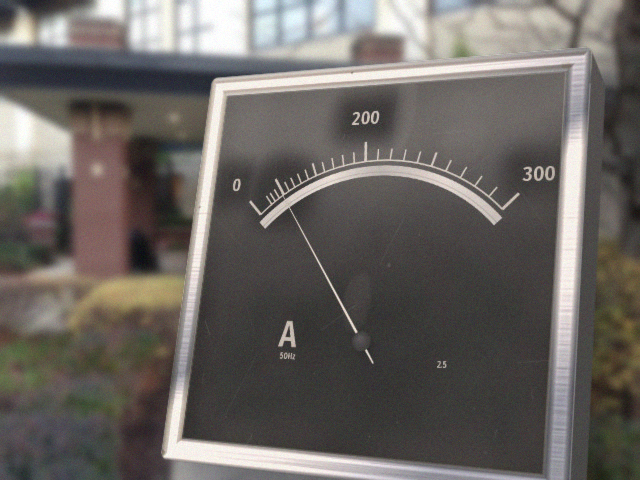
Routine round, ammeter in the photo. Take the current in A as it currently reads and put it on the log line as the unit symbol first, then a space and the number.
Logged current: A 100
